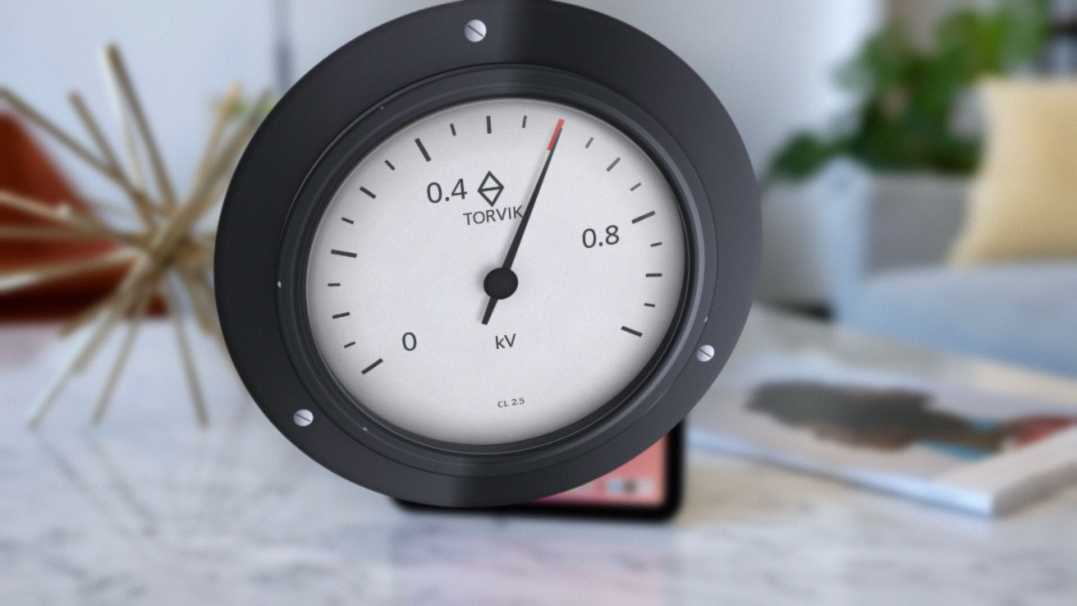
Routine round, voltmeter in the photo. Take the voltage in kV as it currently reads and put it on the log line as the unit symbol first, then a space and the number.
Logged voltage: kV 0.6
